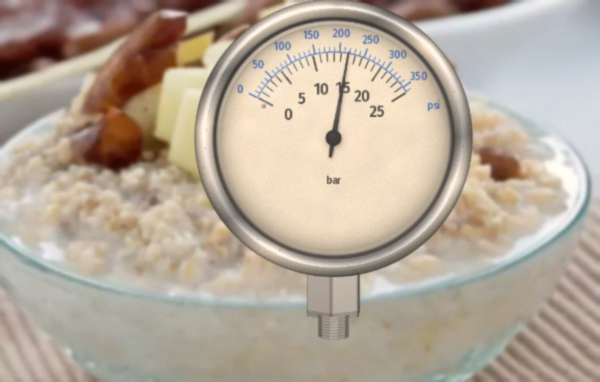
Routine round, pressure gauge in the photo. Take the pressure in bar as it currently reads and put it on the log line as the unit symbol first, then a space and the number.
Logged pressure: bar 15
